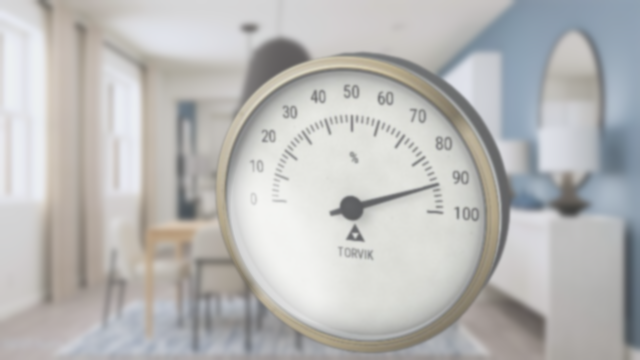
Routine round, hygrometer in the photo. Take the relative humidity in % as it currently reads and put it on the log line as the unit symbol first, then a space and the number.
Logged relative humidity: % 90
